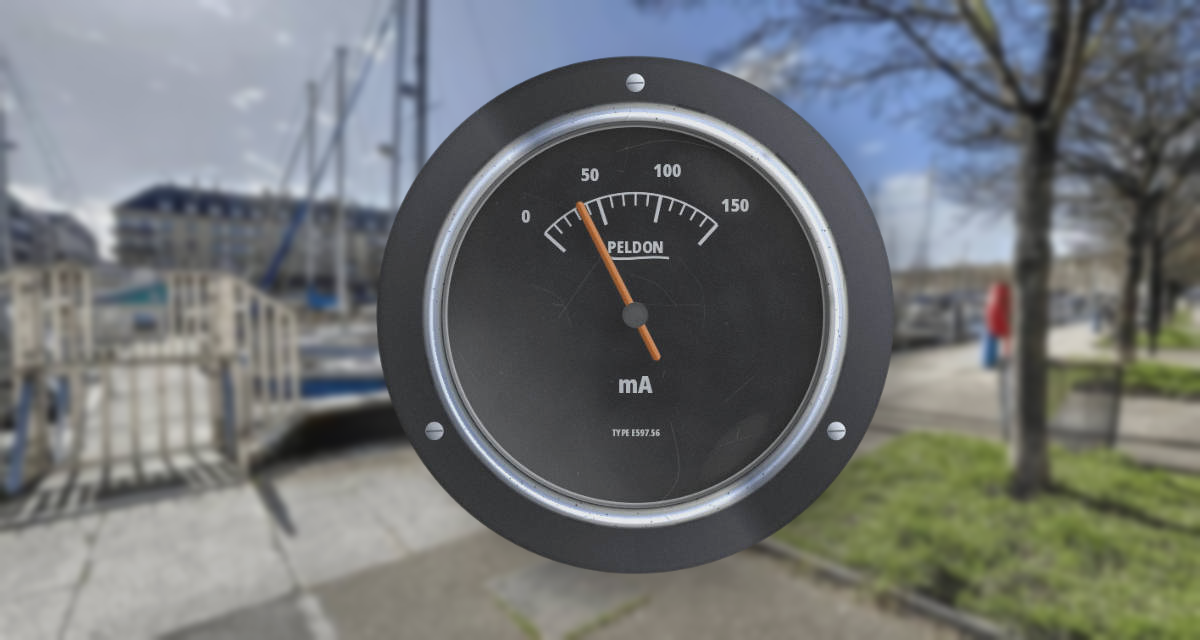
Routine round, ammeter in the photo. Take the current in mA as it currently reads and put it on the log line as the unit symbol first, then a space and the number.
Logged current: mA 35
